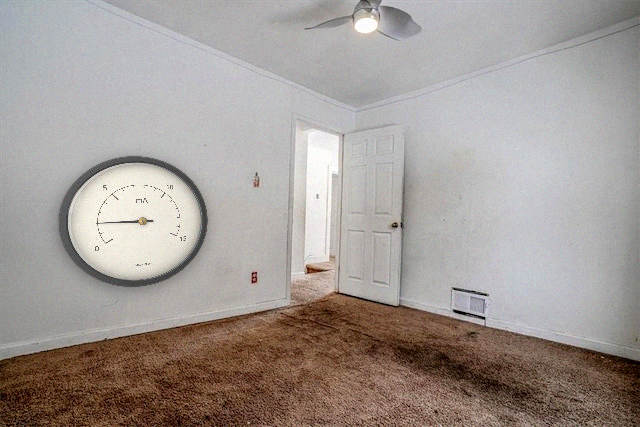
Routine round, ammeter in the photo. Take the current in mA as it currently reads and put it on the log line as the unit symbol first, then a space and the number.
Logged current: mA 2
